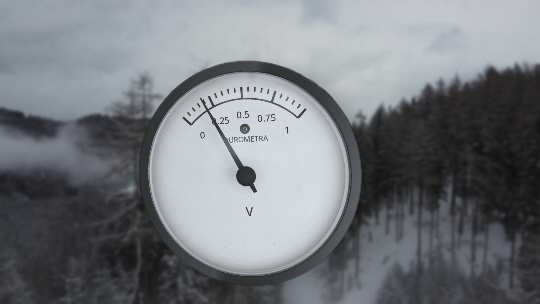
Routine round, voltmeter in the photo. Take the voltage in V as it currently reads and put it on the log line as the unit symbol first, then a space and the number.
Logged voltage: V 0.2
